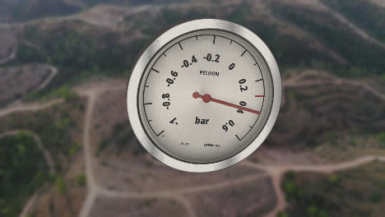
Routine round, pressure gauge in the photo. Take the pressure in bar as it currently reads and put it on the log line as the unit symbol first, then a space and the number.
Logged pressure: bar 0.4
